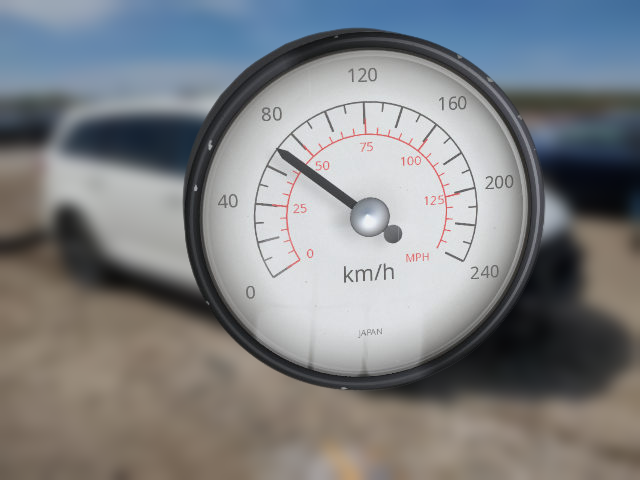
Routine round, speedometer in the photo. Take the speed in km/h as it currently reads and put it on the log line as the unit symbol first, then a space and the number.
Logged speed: km/h 70
